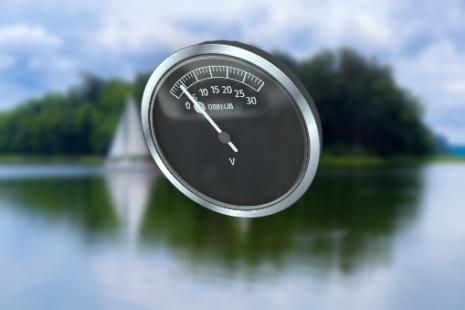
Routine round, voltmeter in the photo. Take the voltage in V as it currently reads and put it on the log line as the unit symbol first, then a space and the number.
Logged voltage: V 5
